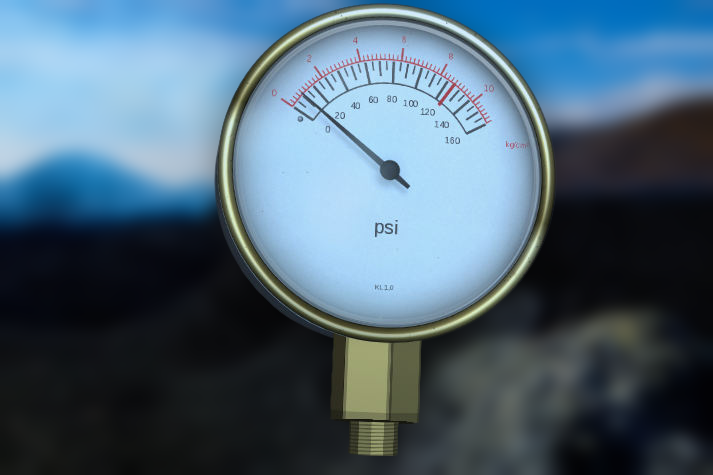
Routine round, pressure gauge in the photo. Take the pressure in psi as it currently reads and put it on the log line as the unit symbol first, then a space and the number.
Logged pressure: psi 10
